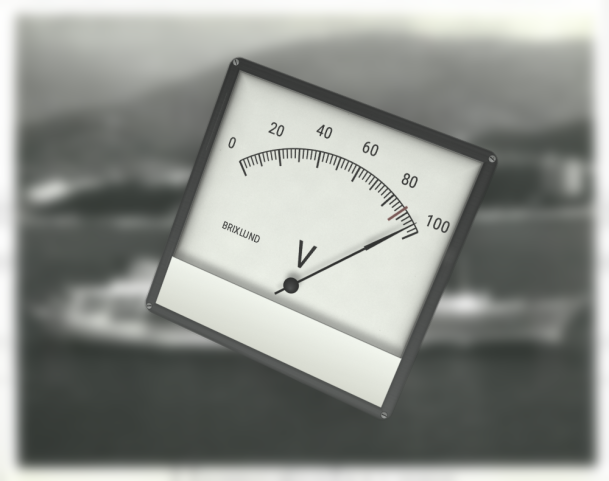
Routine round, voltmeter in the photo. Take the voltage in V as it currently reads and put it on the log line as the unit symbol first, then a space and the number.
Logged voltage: V 96
